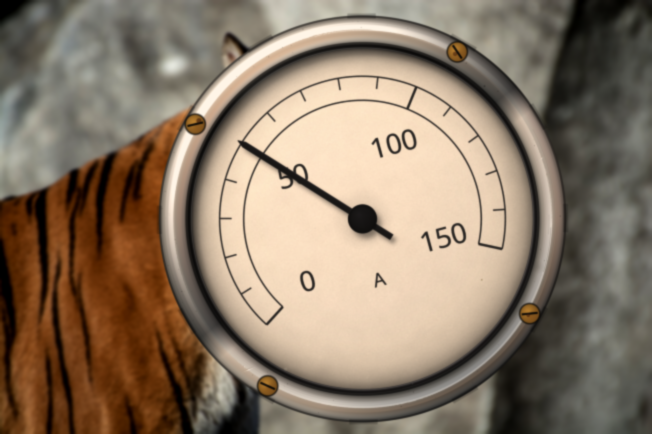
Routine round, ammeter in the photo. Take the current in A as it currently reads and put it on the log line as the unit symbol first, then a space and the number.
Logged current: A 50
